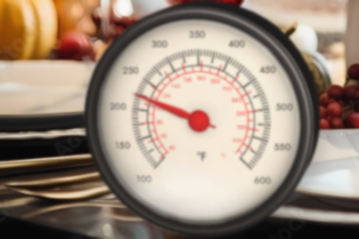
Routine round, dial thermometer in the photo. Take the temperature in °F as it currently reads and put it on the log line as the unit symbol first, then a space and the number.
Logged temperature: °F 225
